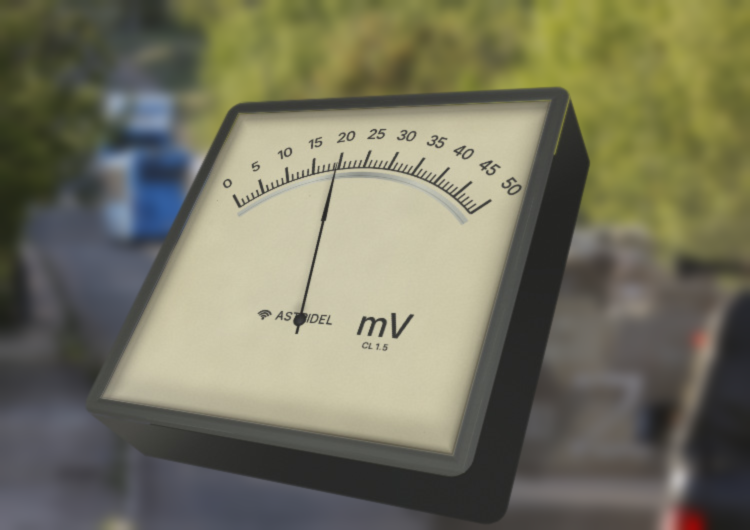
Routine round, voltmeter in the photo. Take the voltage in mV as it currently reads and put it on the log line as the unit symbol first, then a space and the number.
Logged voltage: mV 20
